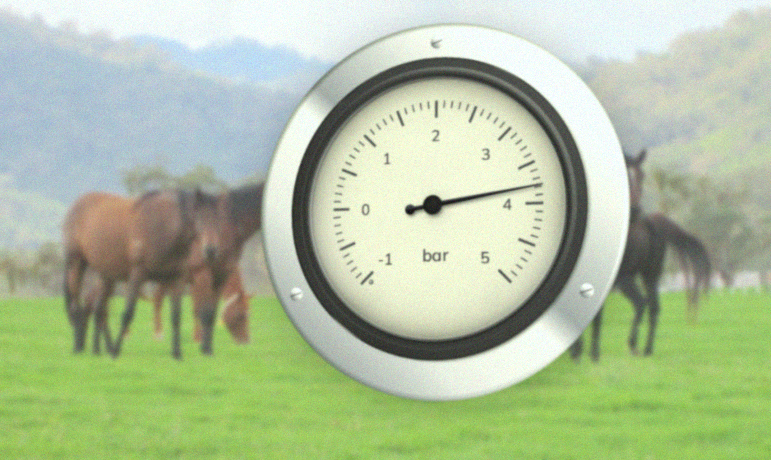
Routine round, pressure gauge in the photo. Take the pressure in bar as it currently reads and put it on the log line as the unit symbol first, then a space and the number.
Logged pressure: bar 3.8
